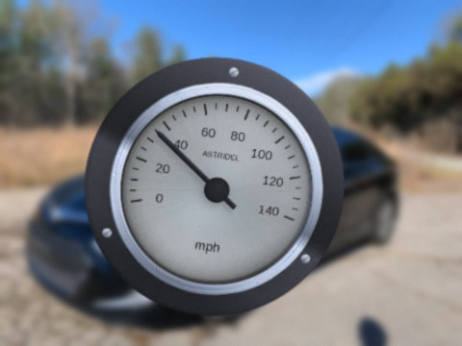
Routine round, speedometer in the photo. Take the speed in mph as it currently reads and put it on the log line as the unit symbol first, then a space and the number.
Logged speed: mph 35
